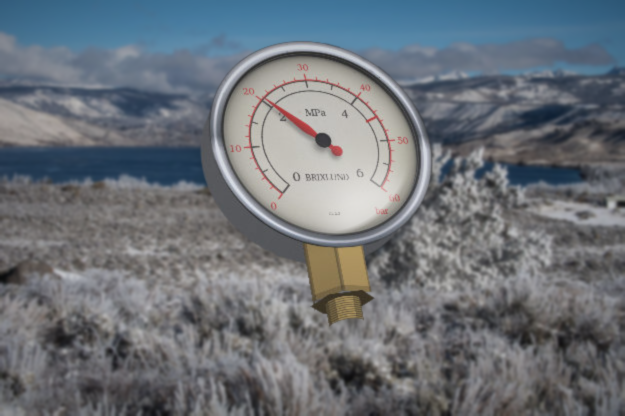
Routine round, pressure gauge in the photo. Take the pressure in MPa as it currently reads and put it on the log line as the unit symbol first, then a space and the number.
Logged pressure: MPa 2
